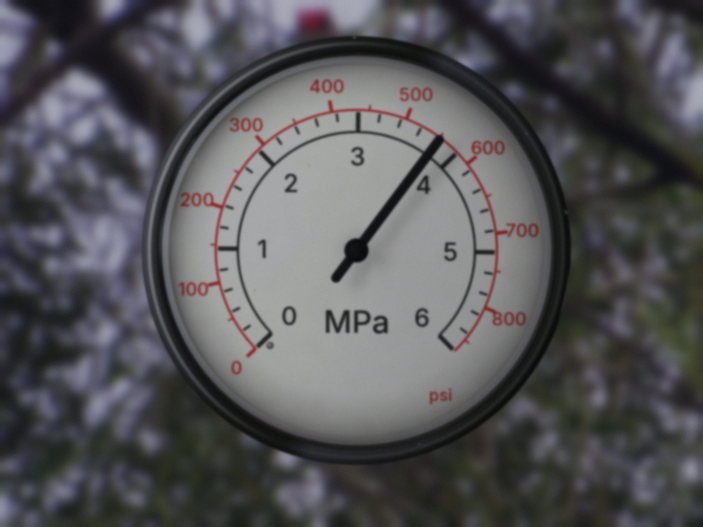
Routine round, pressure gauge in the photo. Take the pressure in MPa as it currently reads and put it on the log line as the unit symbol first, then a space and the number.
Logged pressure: MPa 3.8
